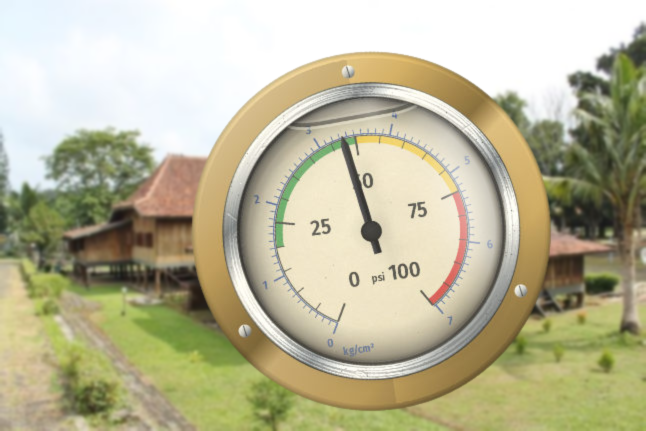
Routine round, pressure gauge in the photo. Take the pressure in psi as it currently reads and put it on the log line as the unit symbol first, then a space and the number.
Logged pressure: psi 47.5
